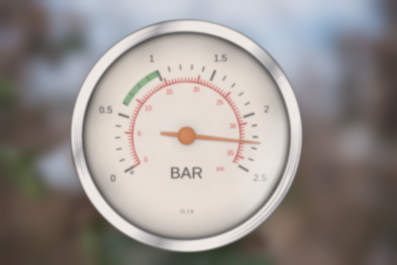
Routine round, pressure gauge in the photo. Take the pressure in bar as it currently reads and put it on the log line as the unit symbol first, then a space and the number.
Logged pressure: bar 2.25
